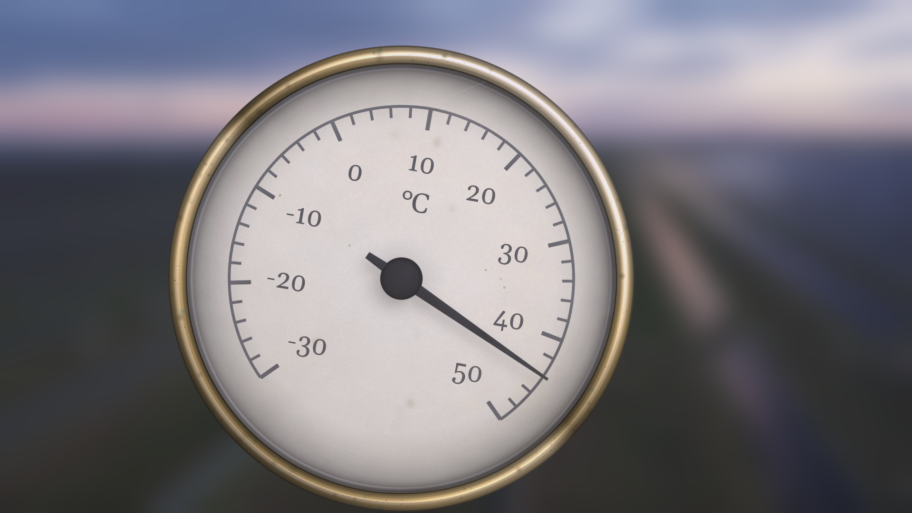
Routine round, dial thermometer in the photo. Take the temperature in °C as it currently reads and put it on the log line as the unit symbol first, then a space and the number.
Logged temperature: °C 44
